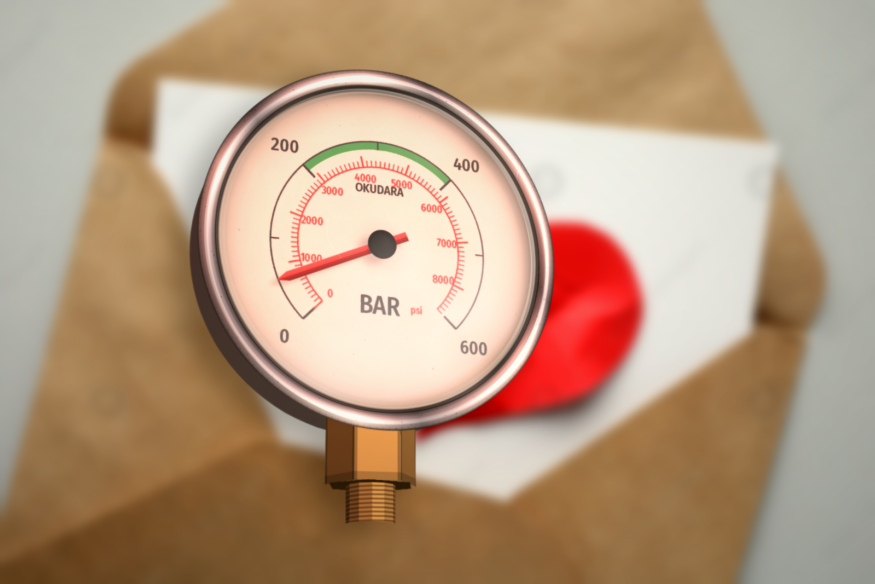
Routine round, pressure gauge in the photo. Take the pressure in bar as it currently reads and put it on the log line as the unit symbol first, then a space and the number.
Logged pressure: bar 50
